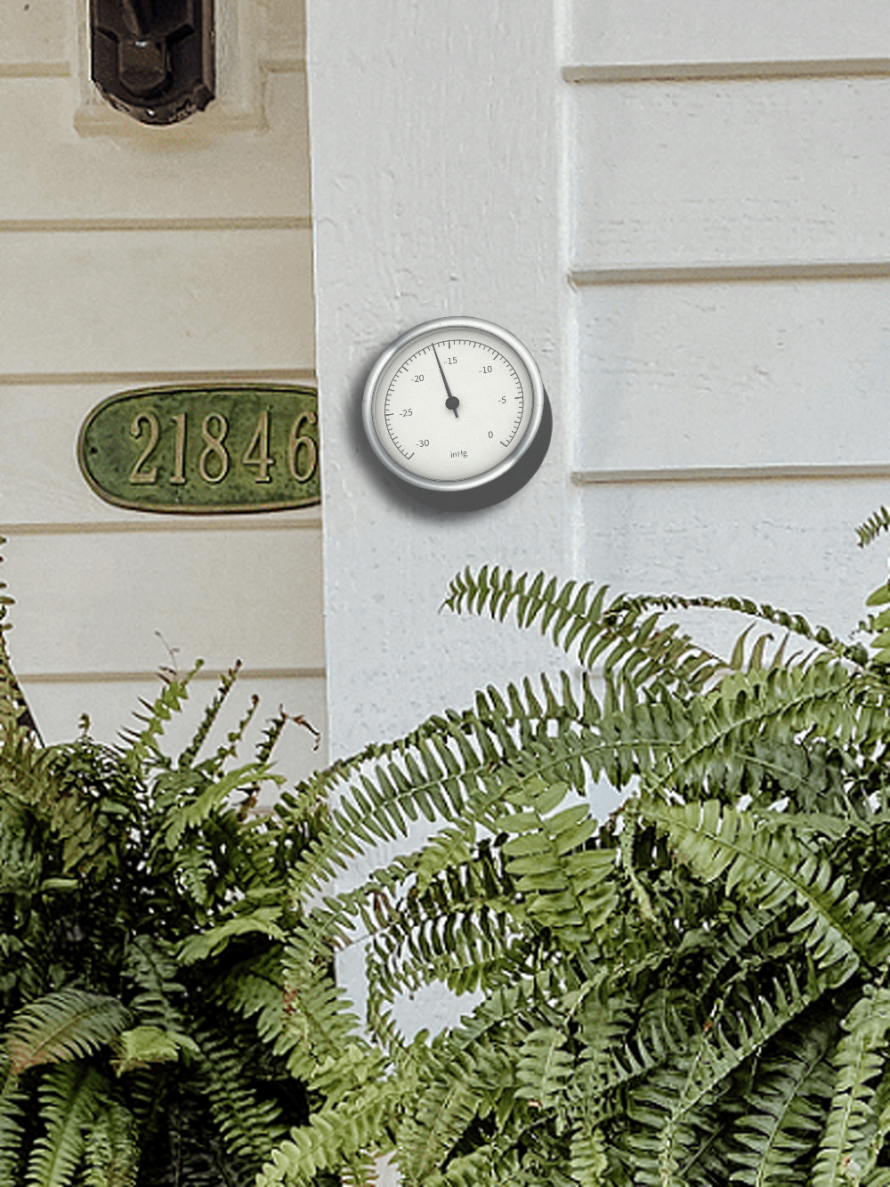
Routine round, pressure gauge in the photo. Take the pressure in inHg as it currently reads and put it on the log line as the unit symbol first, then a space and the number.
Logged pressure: inHg -16.5
